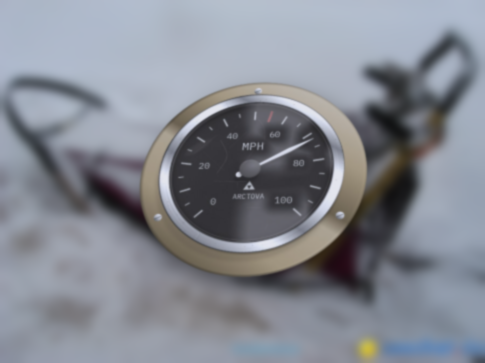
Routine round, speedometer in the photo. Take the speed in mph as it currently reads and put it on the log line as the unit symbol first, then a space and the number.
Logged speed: mph 72.5
